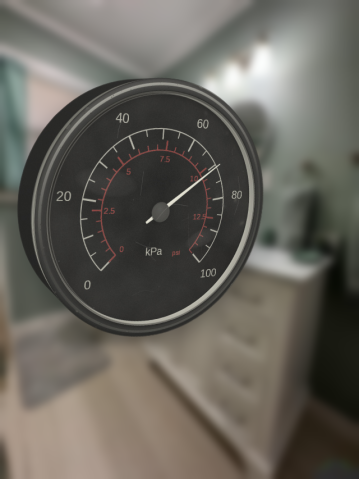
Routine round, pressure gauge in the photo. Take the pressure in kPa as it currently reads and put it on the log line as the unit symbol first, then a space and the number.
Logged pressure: kPa 70
